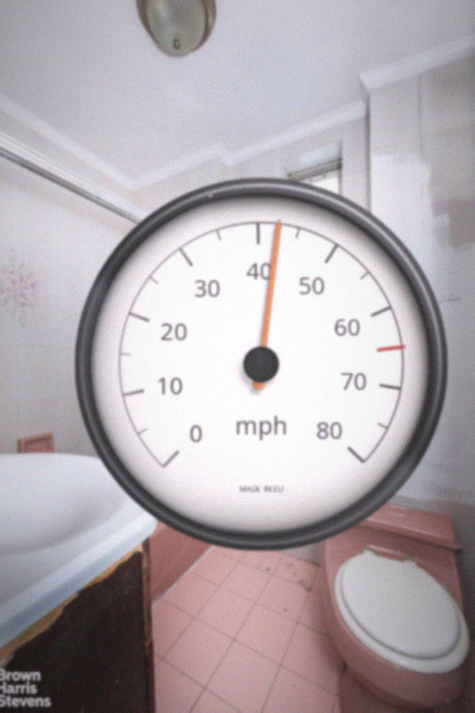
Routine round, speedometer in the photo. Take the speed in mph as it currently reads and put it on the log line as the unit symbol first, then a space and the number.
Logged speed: mph 42.5
